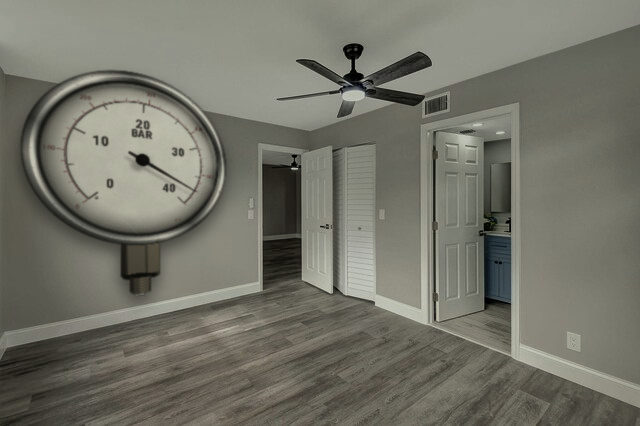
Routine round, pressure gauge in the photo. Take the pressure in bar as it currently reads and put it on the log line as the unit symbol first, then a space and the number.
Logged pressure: bar 37.5
